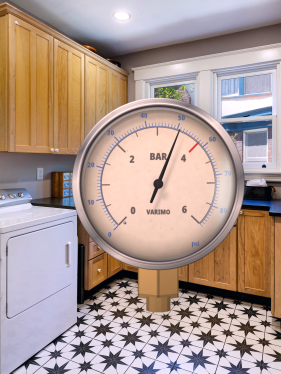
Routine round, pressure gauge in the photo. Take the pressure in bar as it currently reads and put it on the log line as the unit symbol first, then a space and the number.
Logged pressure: bar 3.5
